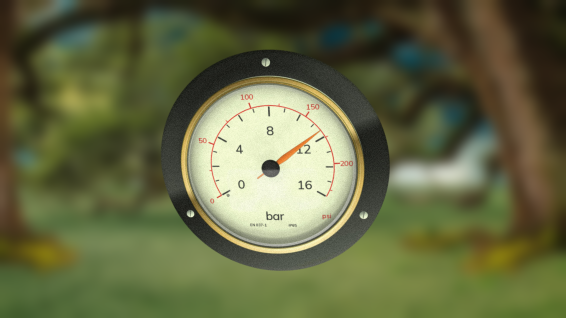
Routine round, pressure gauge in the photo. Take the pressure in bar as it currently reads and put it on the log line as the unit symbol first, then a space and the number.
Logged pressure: bar 11.5
